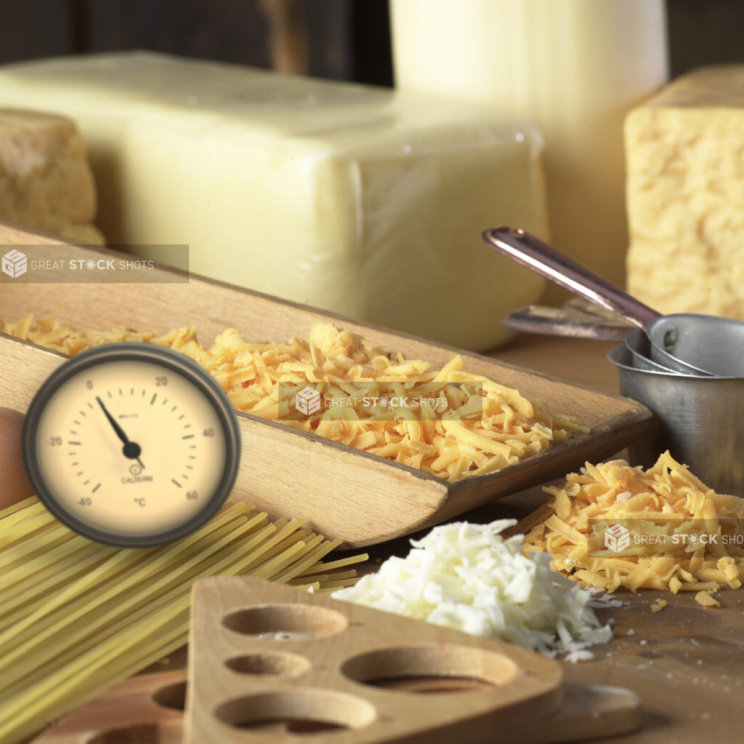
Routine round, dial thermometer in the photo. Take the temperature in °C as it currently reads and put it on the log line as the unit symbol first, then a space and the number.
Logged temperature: °C 0
